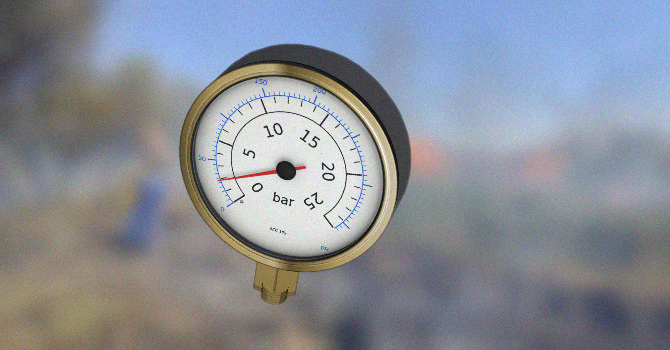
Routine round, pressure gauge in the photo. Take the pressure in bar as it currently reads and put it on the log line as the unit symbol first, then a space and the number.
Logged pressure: bar 2
